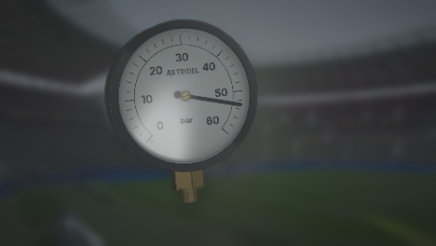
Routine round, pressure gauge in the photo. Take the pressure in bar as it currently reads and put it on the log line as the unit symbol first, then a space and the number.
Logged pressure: bar 53
